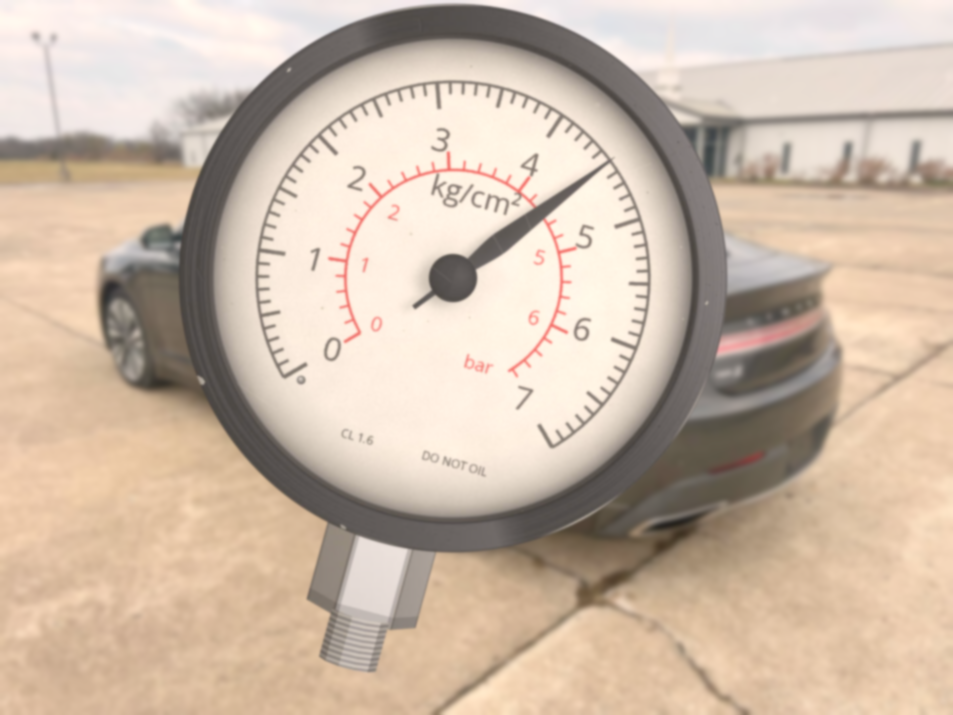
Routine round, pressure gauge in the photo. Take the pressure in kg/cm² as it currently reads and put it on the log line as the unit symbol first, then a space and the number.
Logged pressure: kg/cm² 4.5
